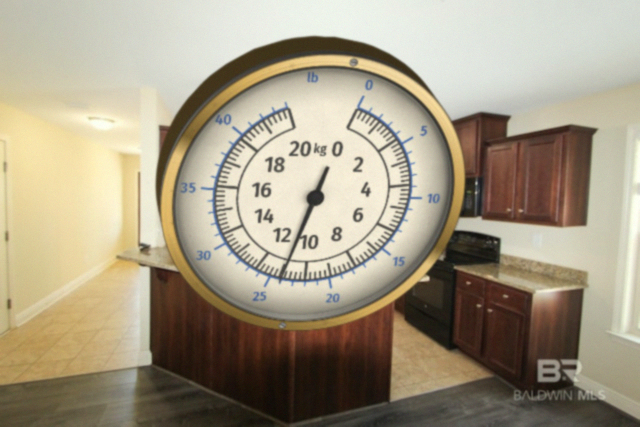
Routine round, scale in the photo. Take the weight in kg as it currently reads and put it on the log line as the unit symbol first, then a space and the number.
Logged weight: kg 11
